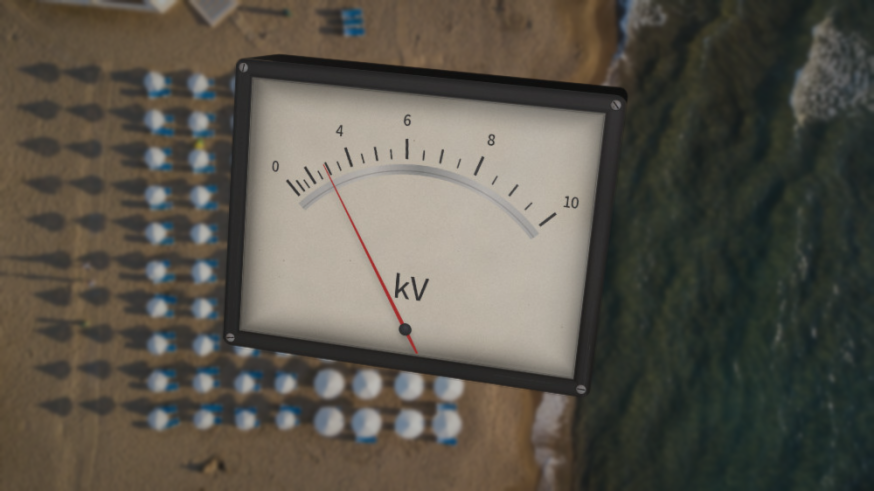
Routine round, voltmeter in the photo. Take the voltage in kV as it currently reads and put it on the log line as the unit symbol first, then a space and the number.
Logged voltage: kV 3
